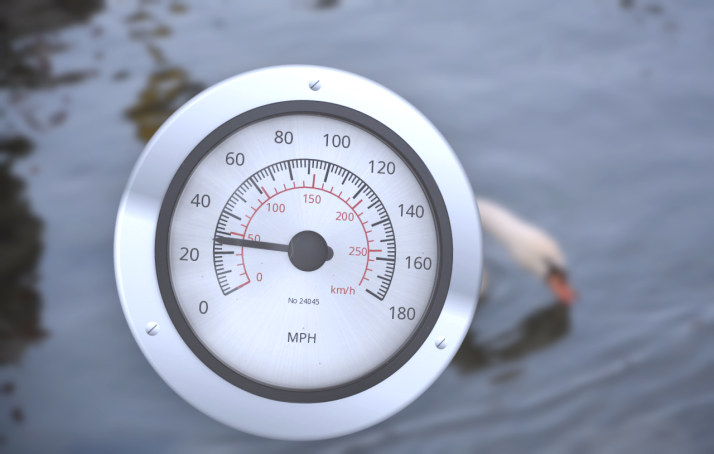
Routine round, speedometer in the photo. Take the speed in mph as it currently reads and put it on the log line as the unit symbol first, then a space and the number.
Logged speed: mph 26
